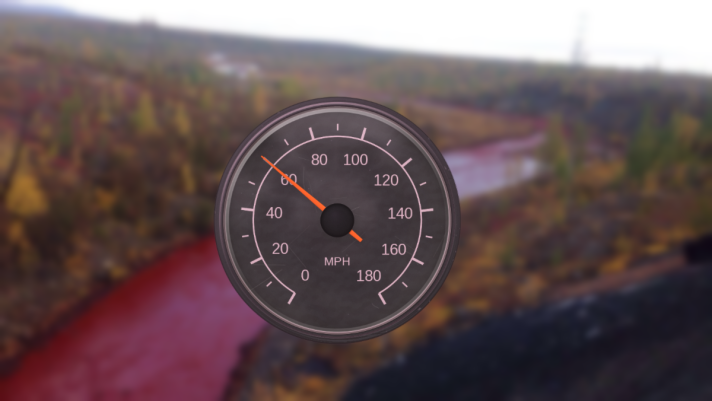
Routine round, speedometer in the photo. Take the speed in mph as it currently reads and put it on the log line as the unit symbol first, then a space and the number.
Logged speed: mph 60
